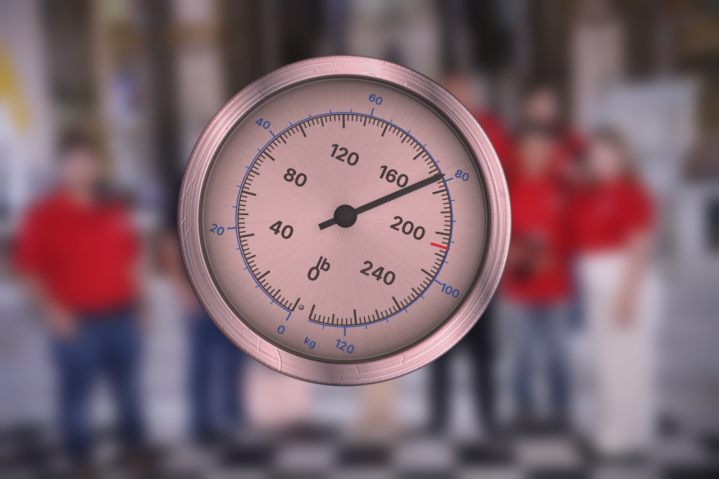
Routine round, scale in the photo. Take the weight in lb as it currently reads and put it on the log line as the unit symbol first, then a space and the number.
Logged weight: lb 174
